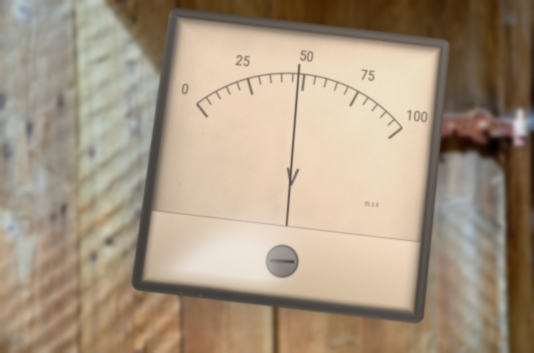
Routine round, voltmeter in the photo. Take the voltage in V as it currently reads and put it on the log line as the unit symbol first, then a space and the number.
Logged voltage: V 47.5
